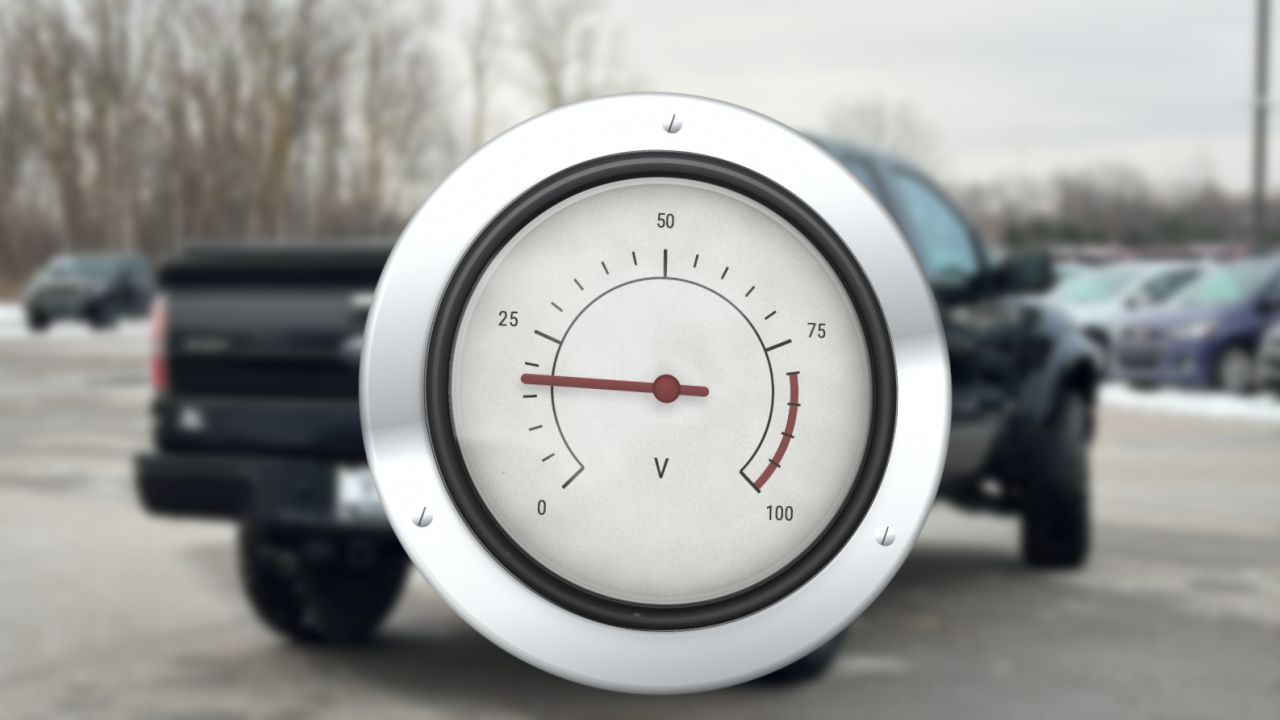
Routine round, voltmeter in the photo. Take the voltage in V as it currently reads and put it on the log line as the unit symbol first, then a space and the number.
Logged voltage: V 17.5
